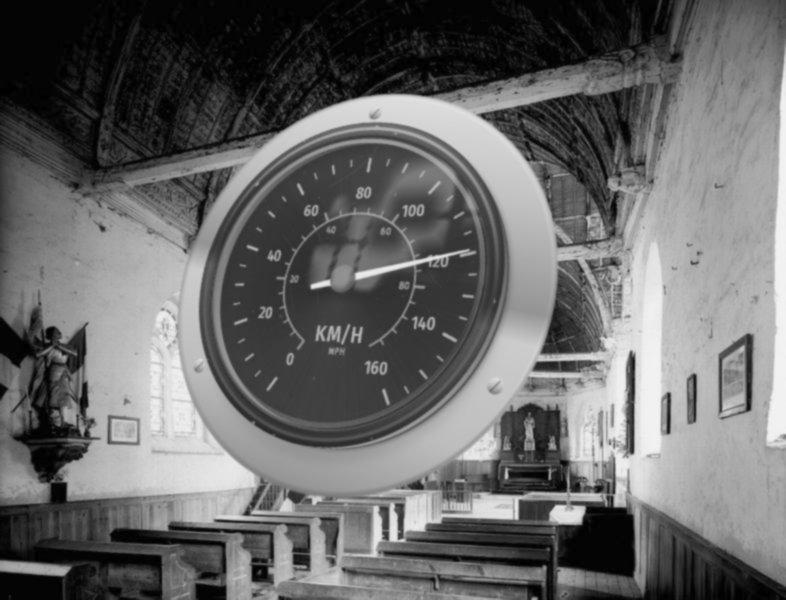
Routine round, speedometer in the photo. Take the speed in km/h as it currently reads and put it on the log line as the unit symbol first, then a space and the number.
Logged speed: km/h 120
